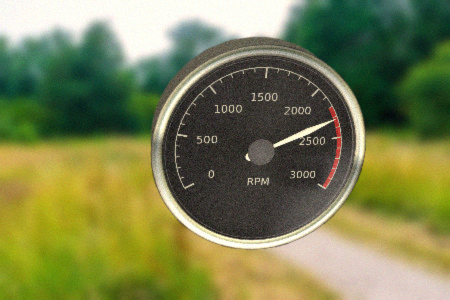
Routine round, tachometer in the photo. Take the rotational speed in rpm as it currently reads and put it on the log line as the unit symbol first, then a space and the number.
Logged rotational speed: rpm 2300
